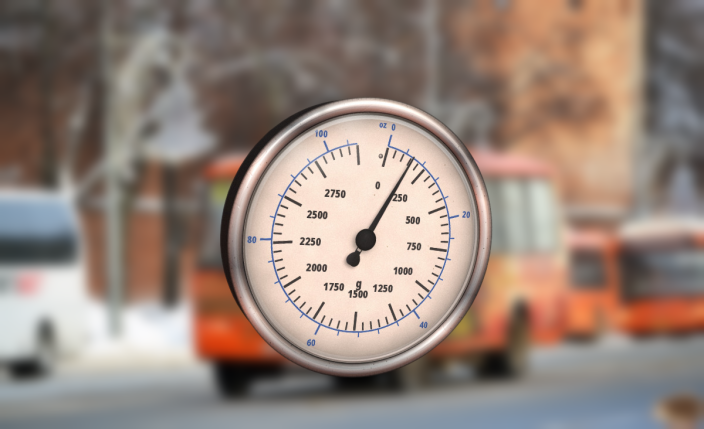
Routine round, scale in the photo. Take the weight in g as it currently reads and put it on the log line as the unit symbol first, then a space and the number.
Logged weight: g 150
